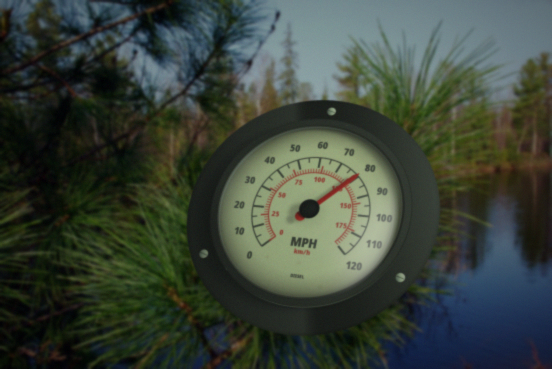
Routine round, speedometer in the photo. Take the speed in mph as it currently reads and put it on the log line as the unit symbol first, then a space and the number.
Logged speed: mph 80
